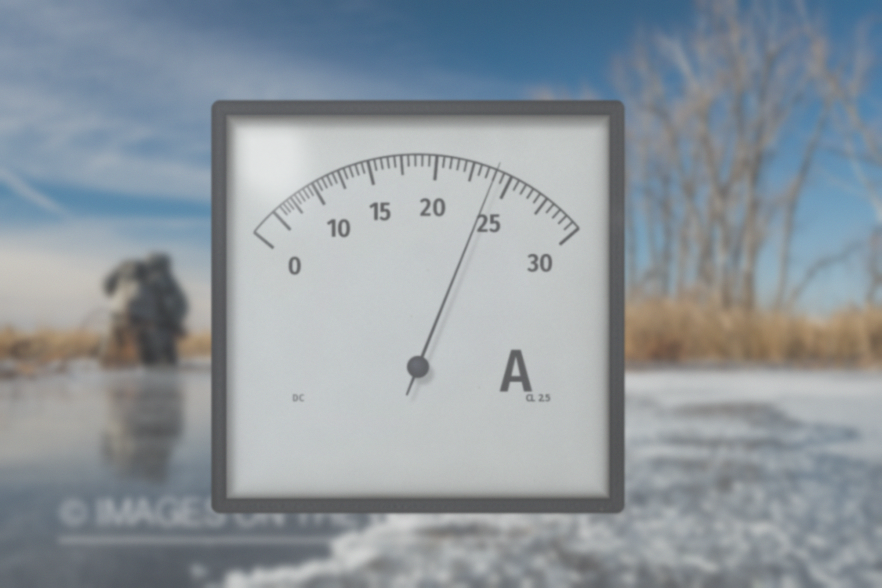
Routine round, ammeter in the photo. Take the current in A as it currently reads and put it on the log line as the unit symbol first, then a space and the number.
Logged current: A 24
